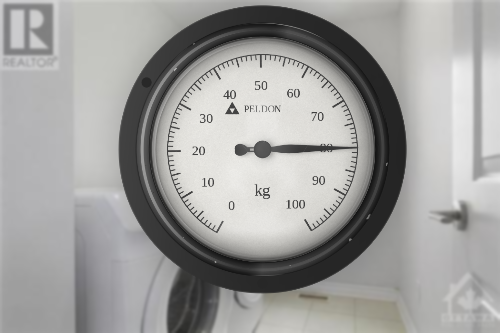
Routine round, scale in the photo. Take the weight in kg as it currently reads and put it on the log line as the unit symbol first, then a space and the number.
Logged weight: kg 80
